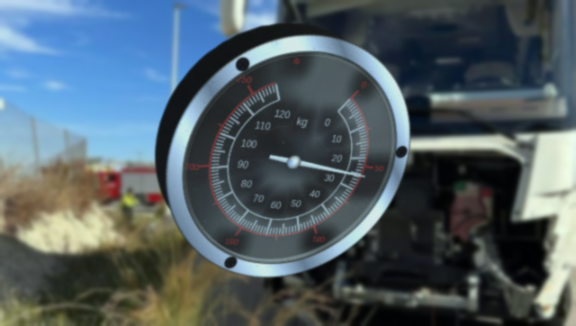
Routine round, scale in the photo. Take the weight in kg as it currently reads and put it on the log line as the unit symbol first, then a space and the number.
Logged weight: kg 25
